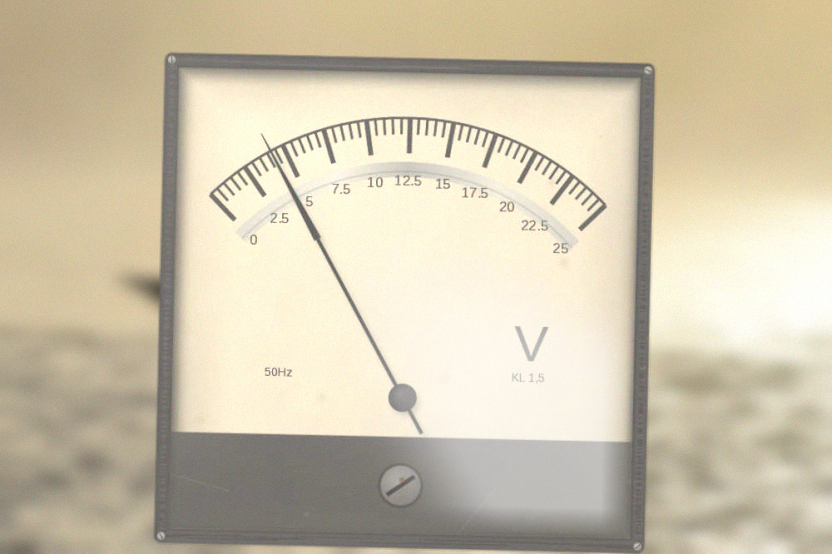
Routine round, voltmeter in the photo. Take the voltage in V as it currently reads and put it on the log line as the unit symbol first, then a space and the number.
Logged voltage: V 4.25
